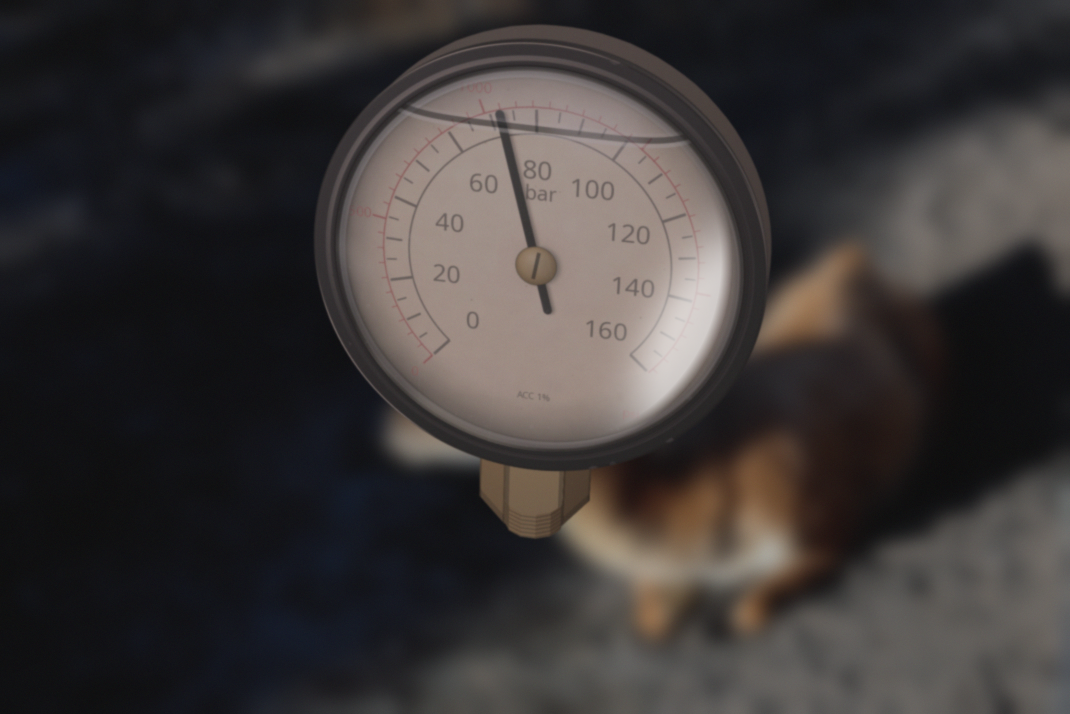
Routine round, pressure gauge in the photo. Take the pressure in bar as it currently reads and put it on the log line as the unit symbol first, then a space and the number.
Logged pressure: bar 72.5
